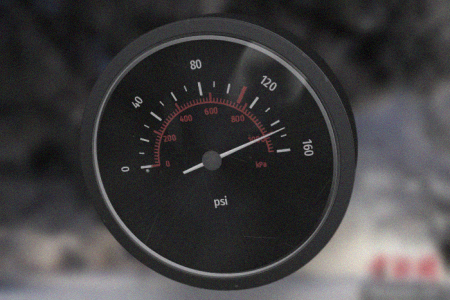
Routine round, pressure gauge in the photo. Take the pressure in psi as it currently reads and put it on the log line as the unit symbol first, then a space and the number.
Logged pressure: psi 145
